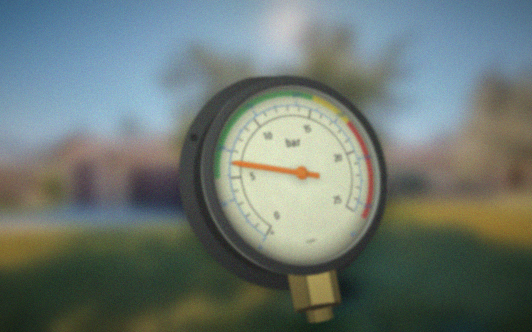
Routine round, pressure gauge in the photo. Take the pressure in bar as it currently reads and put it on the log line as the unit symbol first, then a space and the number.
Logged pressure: bar 6
